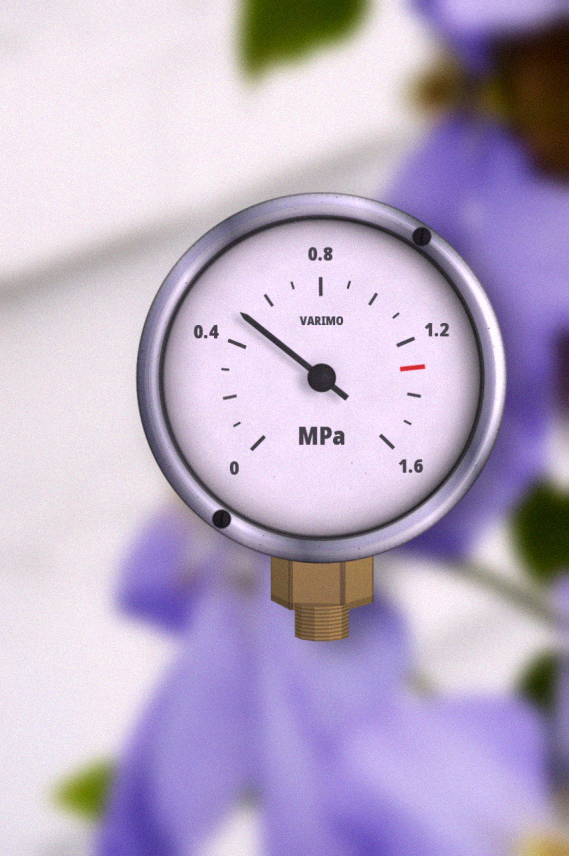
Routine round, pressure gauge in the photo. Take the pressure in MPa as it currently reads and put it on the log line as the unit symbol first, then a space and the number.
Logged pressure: MPa 0.5
